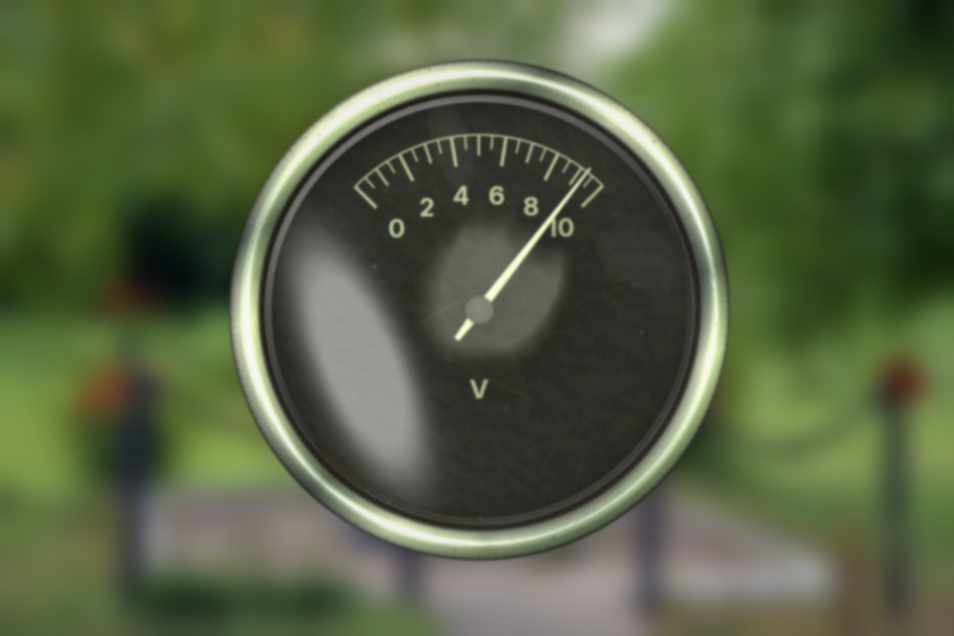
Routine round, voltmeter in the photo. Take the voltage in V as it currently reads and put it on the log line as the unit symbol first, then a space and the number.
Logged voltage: V 9.25
